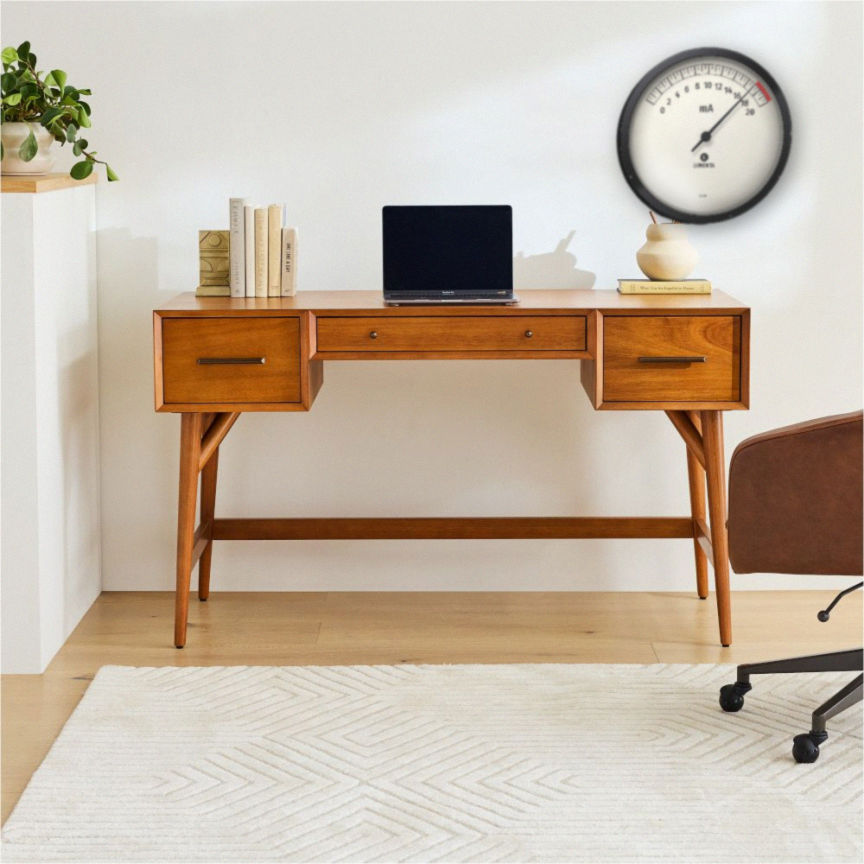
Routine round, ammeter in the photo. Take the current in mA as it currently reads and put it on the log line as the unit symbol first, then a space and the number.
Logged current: mA 17
